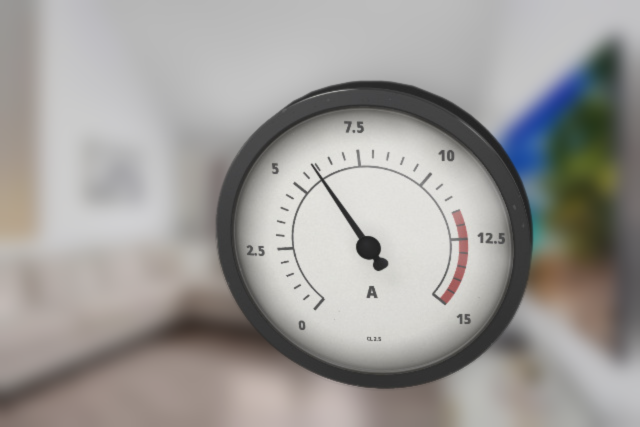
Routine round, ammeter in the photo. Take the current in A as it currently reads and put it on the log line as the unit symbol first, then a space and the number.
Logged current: A 6
